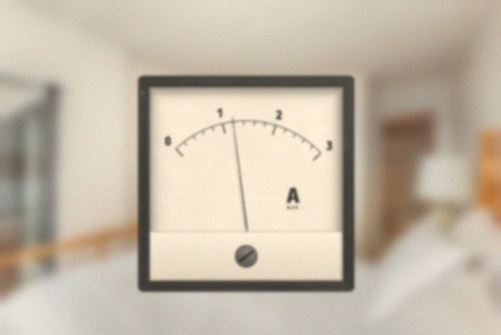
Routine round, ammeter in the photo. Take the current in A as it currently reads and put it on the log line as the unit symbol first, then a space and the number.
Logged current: A 1.2
